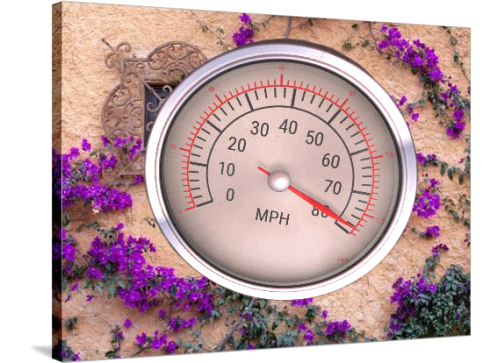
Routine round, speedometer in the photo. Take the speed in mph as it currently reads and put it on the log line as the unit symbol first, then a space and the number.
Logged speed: mph 78
